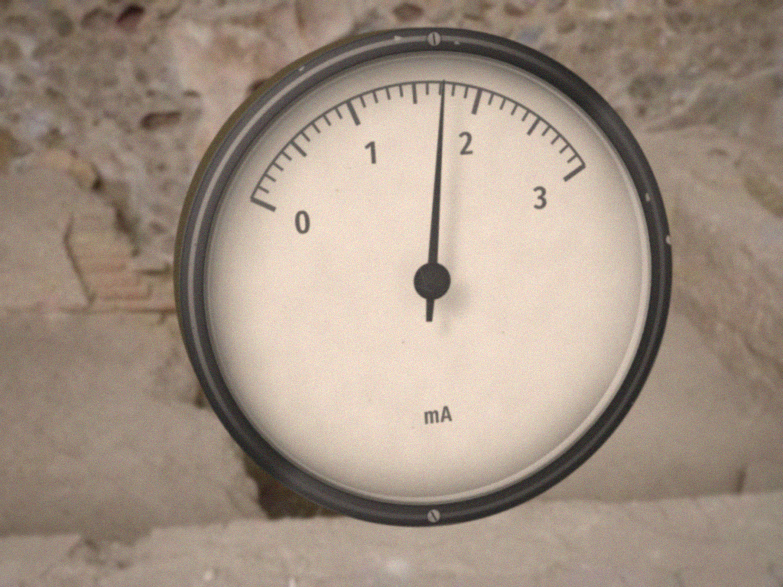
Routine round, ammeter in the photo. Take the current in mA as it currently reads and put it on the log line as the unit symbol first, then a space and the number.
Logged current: mA 1.7
